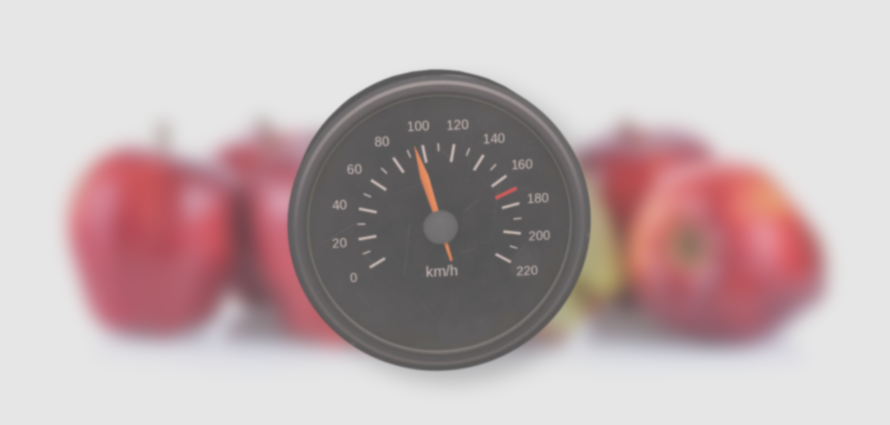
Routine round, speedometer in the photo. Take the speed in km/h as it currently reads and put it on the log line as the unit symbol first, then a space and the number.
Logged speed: km/h 95
